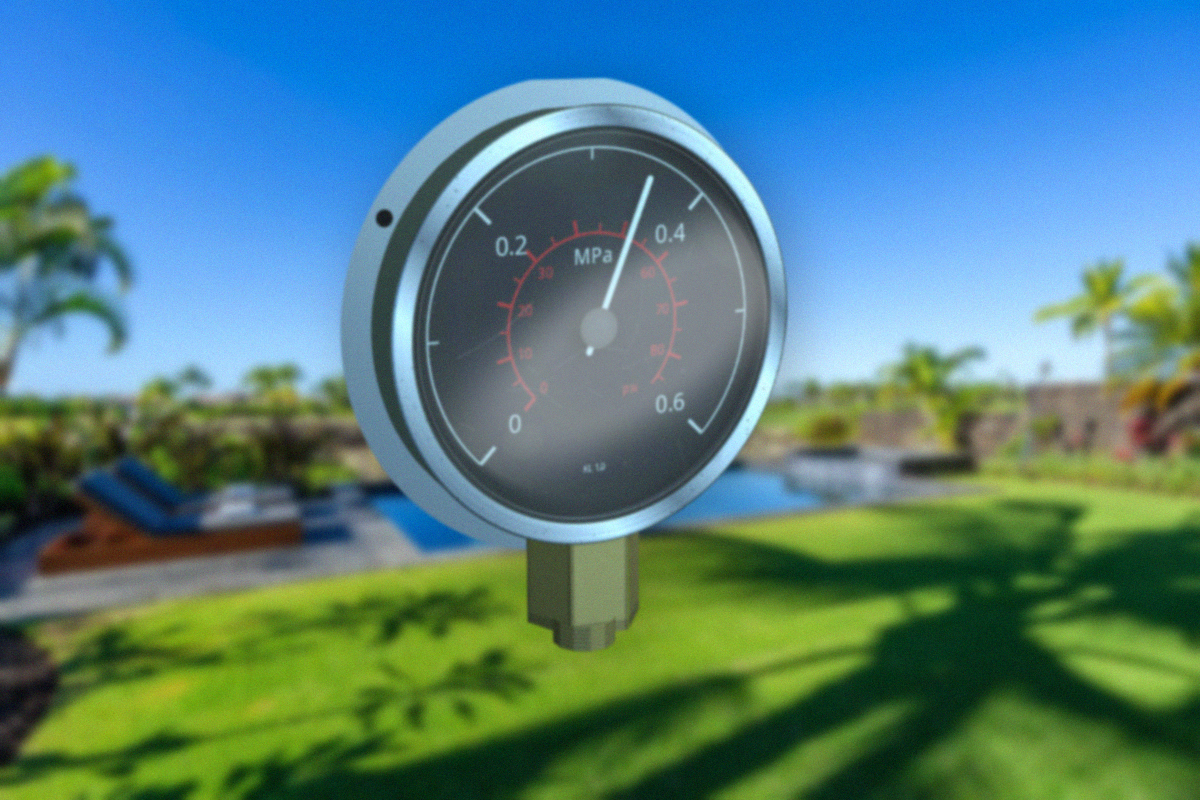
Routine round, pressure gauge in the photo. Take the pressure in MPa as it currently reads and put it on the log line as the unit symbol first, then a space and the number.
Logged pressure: MPa 0.35
